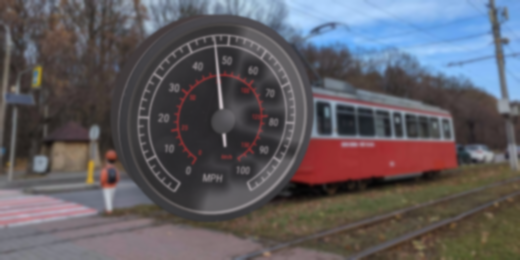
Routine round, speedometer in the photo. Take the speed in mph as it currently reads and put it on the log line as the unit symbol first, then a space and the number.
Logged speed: mph 46
